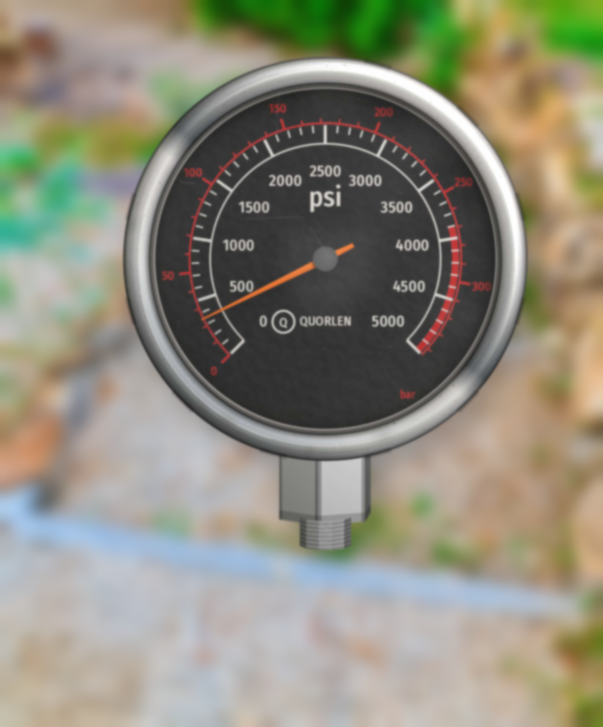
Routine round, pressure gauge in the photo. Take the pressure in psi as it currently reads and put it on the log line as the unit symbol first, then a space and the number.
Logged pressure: psi 350
